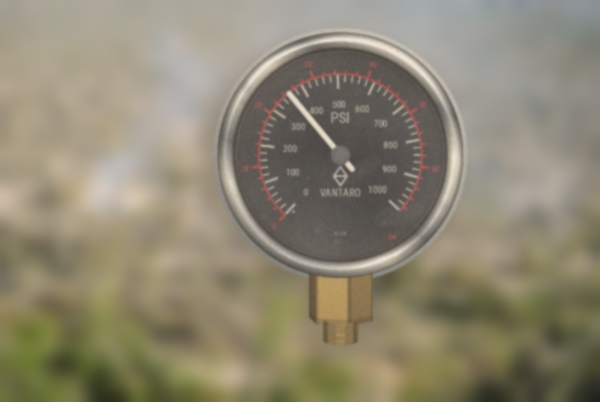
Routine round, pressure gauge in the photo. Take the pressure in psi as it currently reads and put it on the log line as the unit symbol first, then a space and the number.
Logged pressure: psi 360
